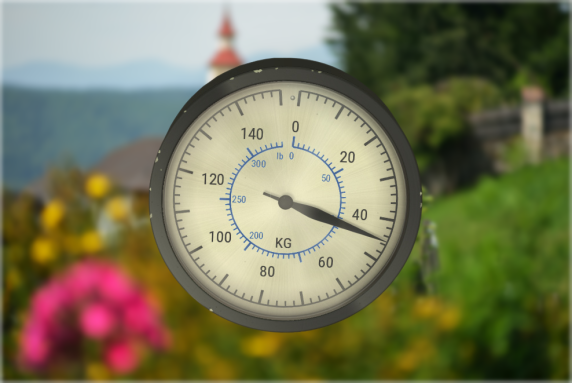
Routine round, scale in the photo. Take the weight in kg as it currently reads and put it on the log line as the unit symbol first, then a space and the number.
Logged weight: kg 45
